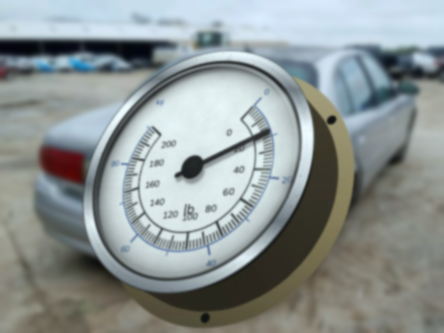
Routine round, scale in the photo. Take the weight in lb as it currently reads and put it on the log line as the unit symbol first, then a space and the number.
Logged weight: lb 20
